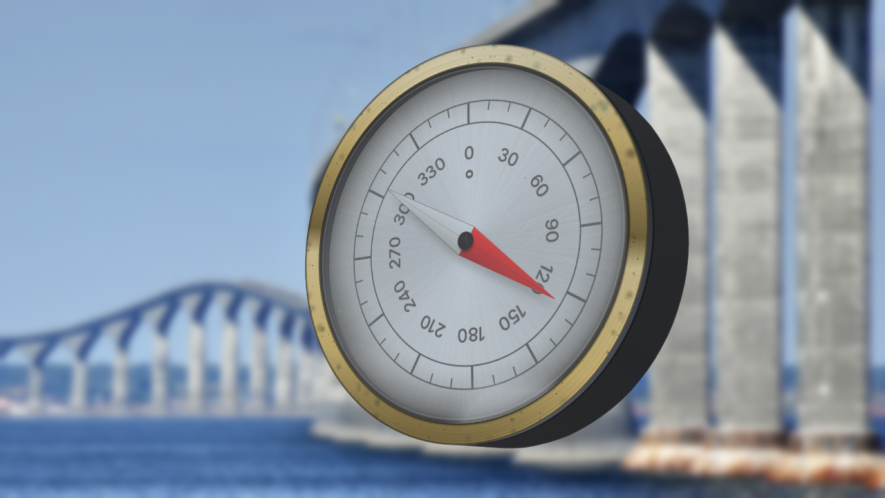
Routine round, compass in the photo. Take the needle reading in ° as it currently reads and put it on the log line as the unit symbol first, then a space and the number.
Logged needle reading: ° 125
